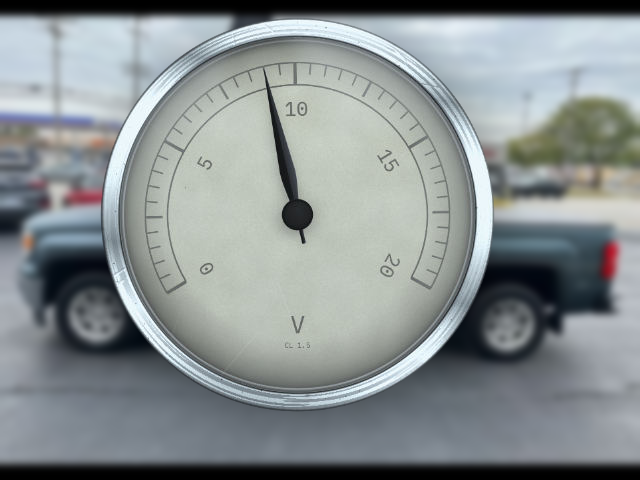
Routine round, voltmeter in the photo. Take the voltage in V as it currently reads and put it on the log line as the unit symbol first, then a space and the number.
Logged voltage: V 9
